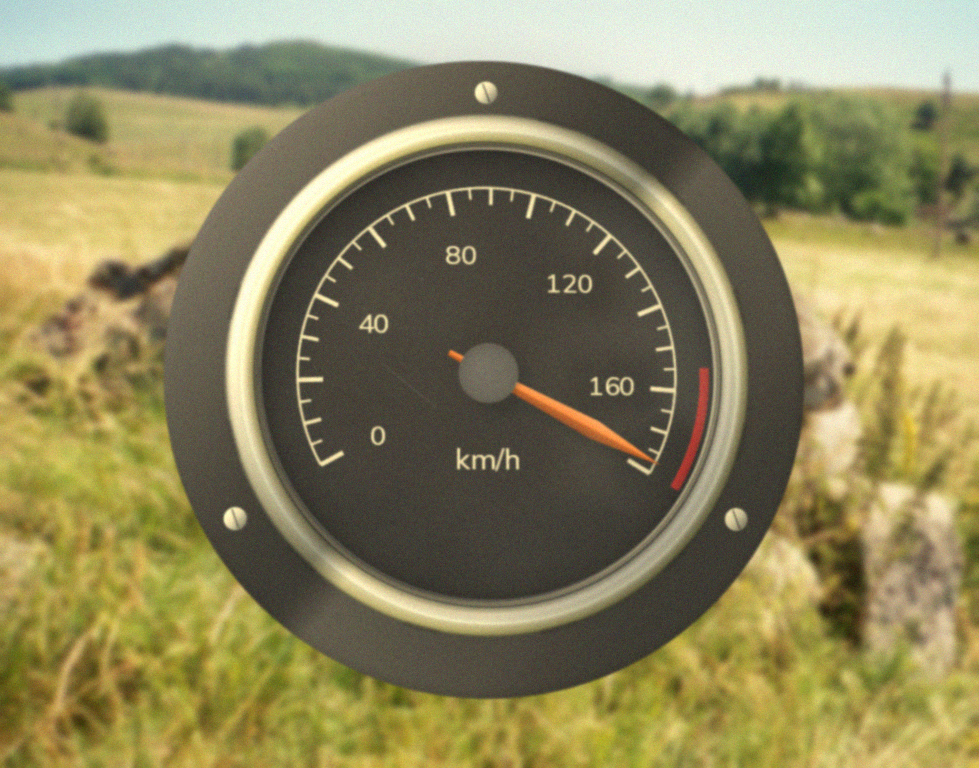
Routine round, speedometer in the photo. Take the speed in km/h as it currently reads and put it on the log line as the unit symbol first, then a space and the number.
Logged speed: km/h 177.5
